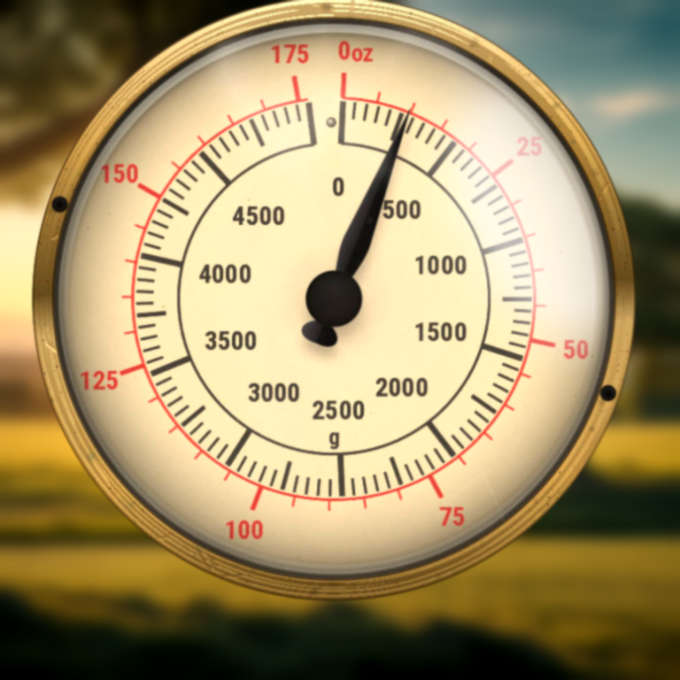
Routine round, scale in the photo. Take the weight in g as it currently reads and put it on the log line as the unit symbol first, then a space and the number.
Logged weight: g 275
